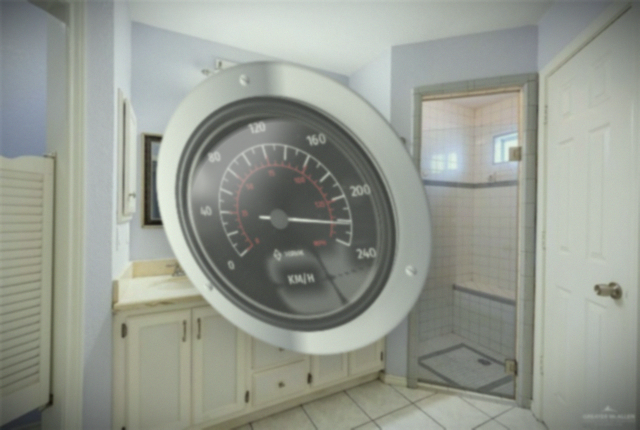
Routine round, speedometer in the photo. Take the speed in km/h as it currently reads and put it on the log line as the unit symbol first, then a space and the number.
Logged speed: km/h 220
